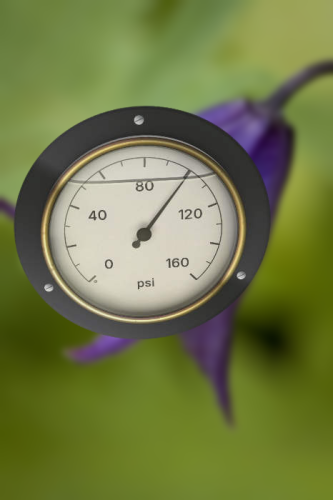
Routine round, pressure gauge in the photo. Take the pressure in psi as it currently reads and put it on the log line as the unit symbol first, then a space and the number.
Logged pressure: psi 100
